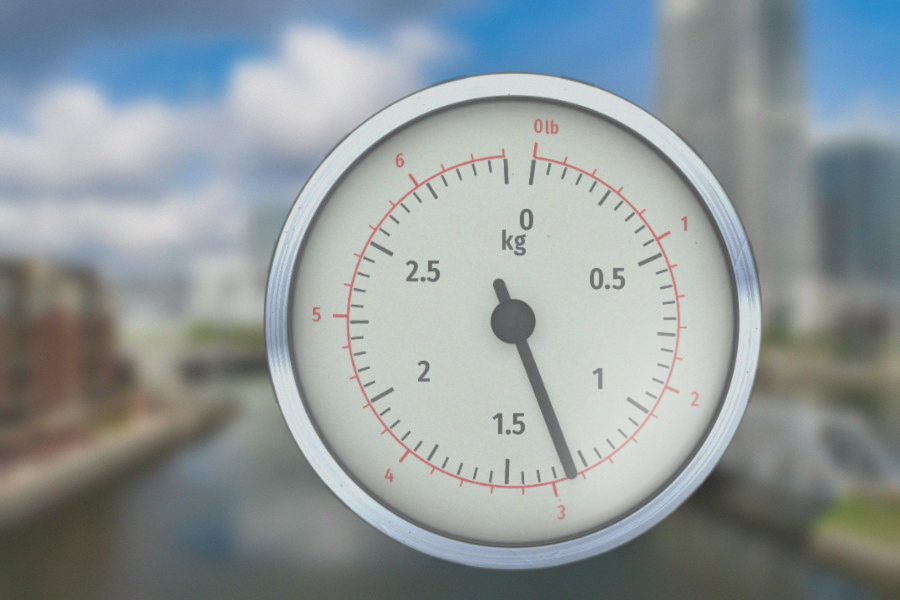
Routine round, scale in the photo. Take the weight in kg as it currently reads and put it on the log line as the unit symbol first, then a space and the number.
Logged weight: kg 1.3
